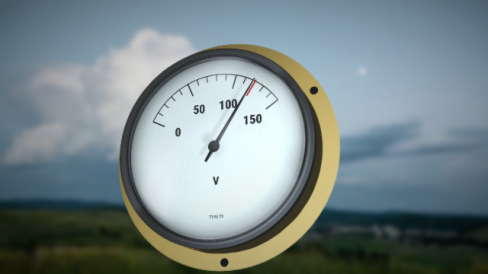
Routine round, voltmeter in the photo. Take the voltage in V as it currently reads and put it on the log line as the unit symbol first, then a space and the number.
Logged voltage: V 120
